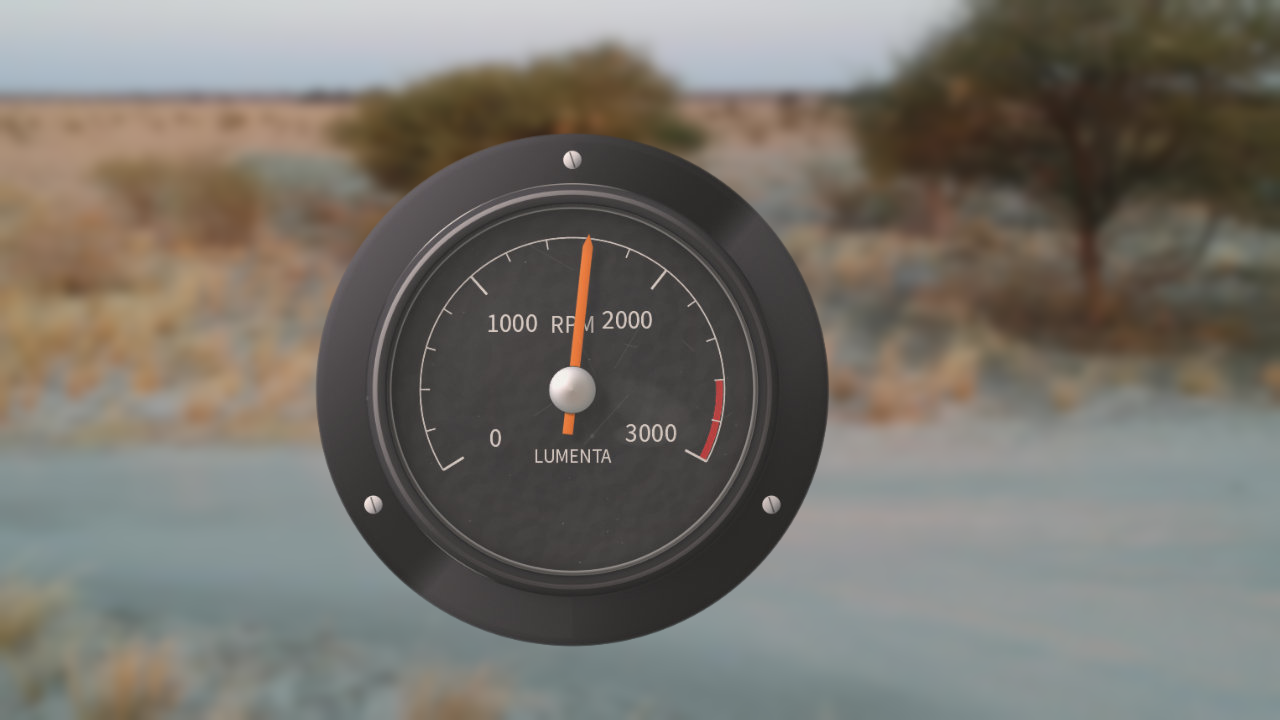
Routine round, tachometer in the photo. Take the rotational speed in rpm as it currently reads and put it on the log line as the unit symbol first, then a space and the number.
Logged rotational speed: rpm 1600
